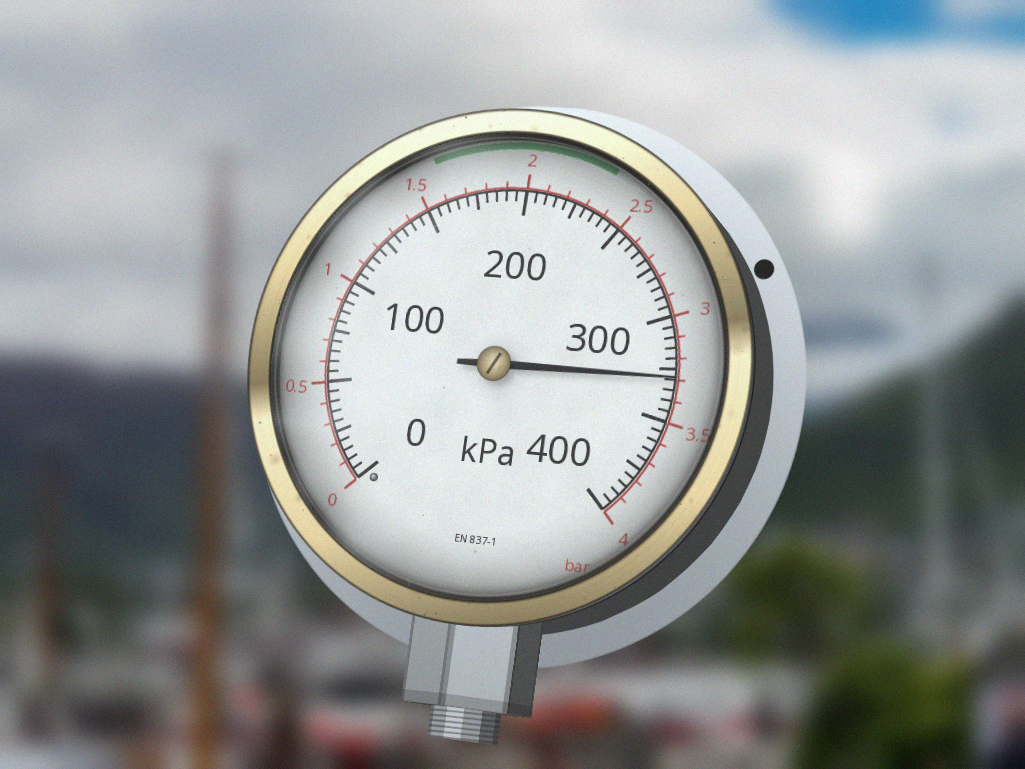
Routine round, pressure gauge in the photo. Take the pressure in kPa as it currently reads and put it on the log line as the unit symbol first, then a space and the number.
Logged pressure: kPa 330
